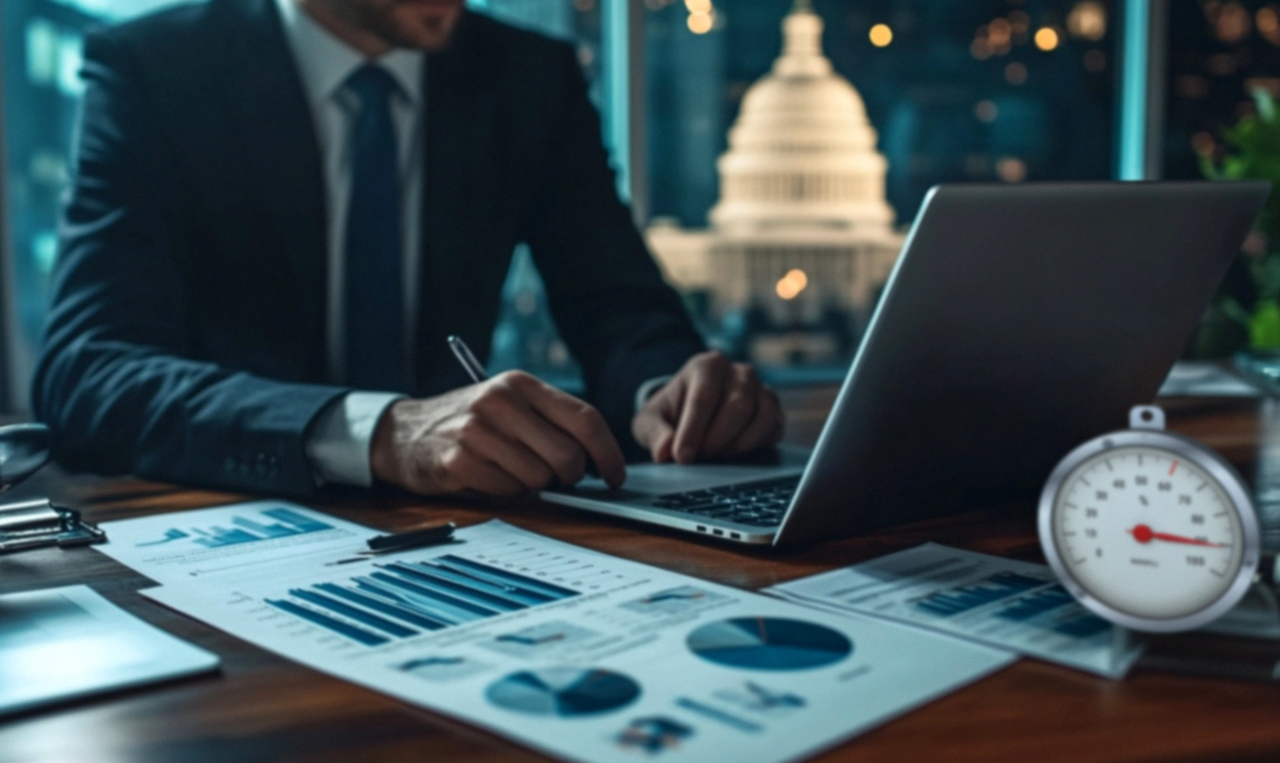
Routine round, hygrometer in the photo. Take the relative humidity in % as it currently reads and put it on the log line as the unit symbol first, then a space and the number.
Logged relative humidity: % 90
